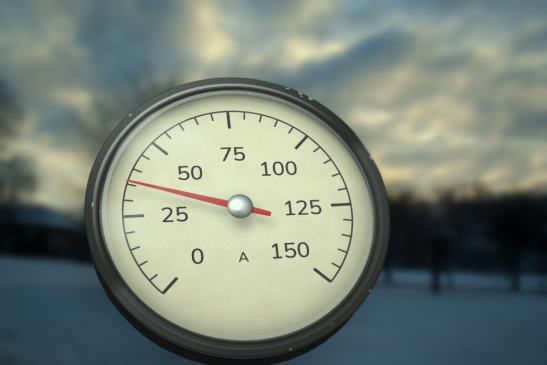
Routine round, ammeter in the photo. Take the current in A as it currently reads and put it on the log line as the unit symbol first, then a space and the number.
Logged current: A 35
